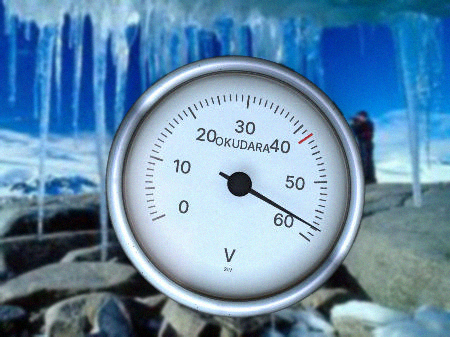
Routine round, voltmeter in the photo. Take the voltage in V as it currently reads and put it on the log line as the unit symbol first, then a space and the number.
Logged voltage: V 58
